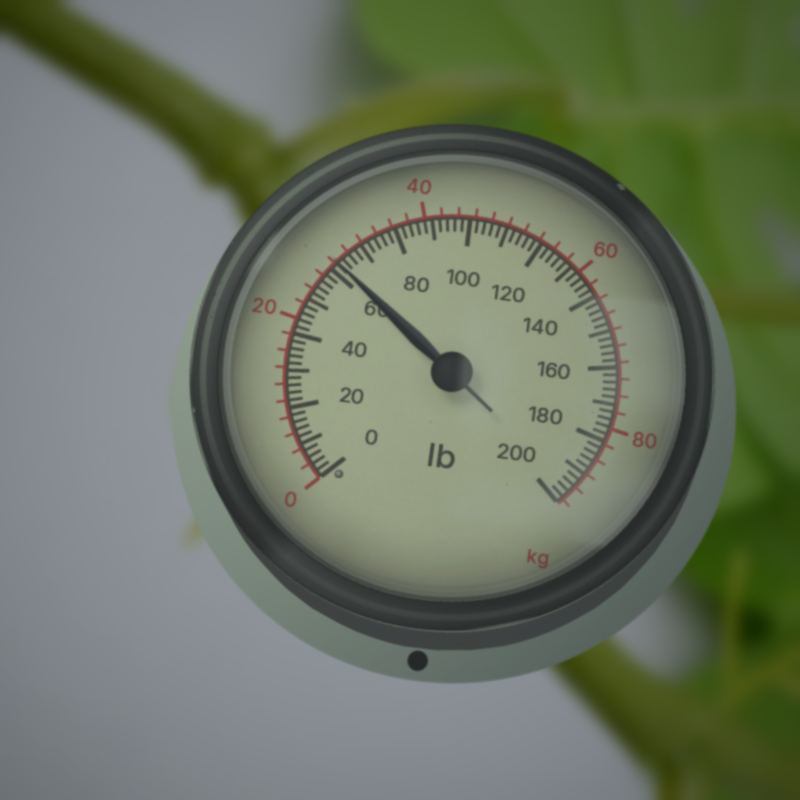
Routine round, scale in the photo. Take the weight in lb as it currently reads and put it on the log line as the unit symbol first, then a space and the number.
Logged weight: lb 62
